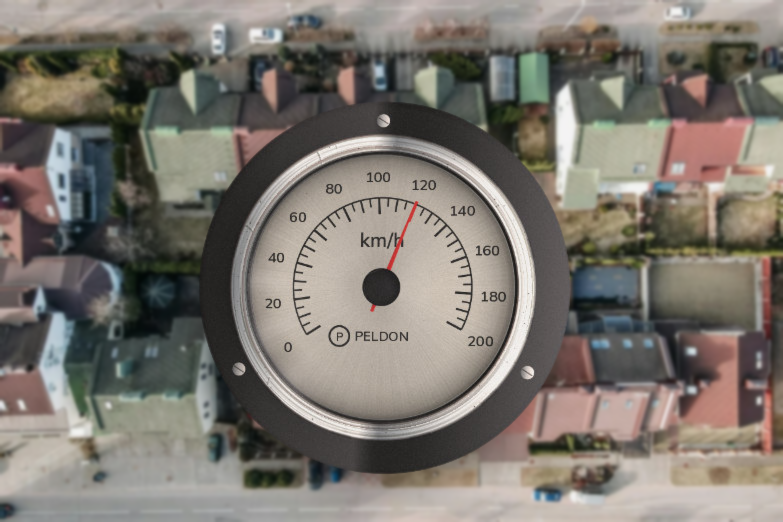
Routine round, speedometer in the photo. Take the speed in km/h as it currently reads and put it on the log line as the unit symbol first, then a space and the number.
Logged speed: km/h 120
